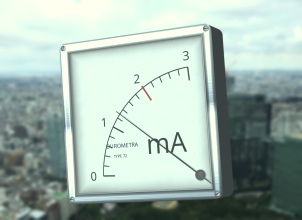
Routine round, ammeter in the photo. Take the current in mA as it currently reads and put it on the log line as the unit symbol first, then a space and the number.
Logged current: mA 1.3
